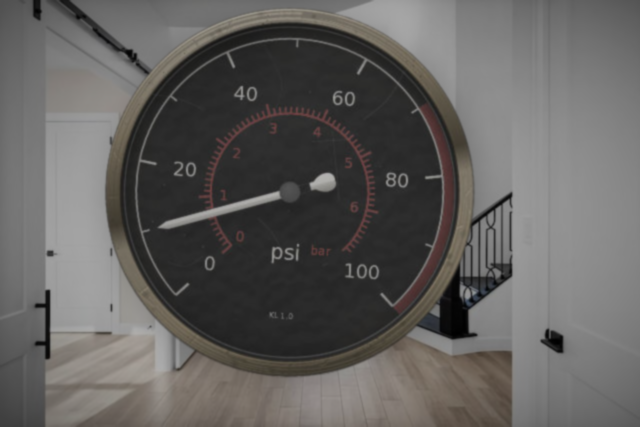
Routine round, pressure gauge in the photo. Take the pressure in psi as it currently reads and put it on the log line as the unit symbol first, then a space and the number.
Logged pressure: psi 10
